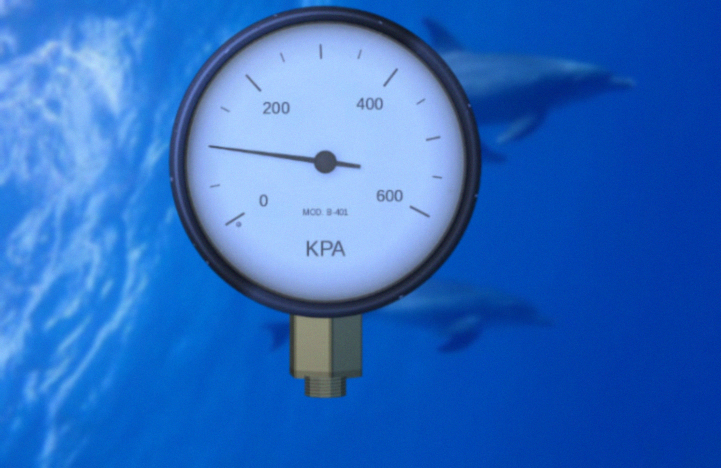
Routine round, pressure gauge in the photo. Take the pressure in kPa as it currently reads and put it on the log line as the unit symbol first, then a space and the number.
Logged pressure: kPa 100
